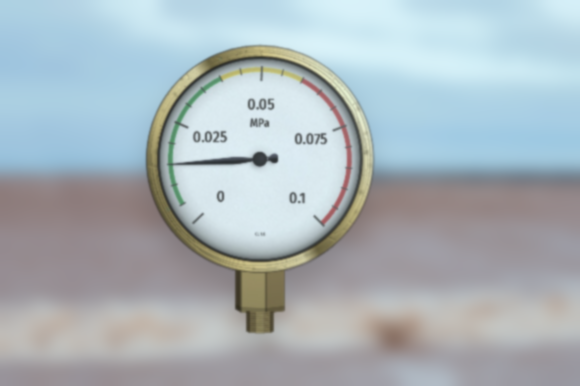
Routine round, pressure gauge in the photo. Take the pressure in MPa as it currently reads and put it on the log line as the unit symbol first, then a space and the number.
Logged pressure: MPa 0.015
